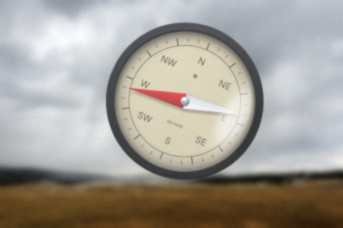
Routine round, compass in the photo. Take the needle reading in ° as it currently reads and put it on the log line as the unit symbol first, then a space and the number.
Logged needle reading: ° 260
